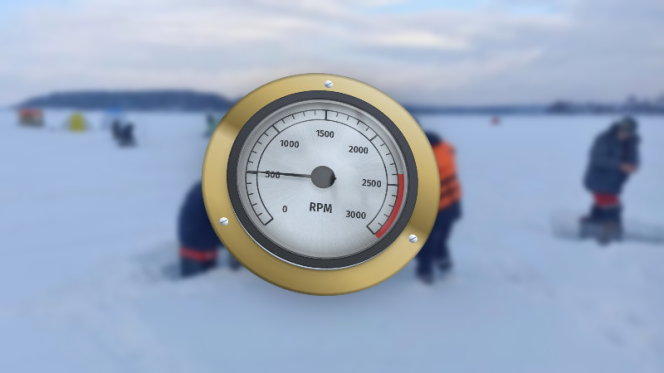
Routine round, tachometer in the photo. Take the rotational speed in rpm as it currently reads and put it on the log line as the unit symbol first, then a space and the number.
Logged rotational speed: rpm 500
